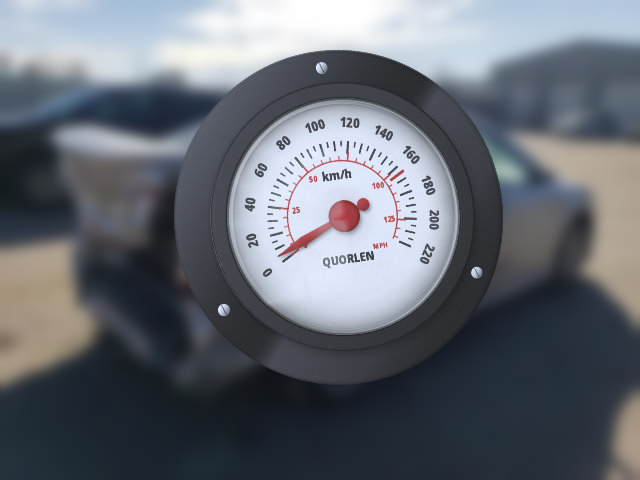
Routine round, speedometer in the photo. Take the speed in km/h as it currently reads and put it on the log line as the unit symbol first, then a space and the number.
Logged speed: km/h 5
